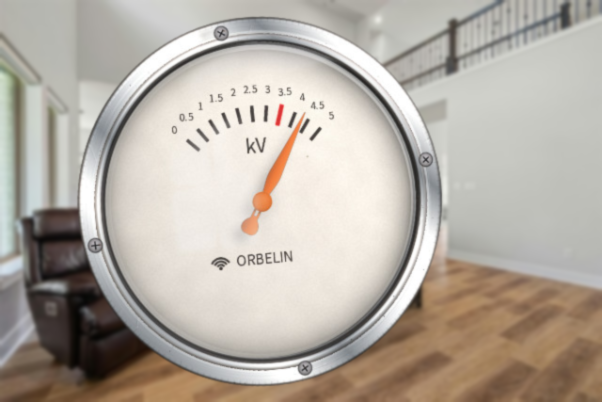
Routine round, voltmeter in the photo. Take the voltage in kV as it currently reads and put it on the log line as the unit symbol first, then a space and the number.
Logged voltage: kV 4.25
